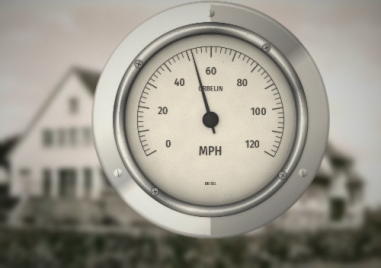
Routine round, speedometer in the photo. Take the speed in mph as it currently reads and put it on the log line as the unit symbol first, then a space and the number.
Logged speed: mph 52
